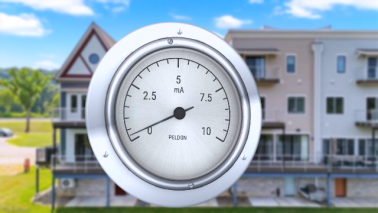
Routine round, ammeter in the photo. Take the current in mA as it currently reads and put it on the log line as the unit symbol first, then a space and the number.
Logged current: mA 0.25
